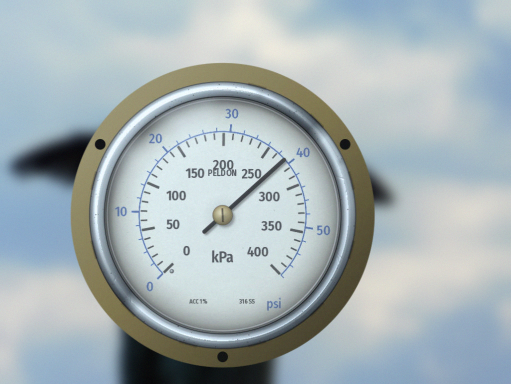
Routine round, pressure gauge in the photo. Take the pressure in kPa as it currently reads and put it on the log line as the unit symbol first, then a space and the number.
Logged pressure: kPa 270
